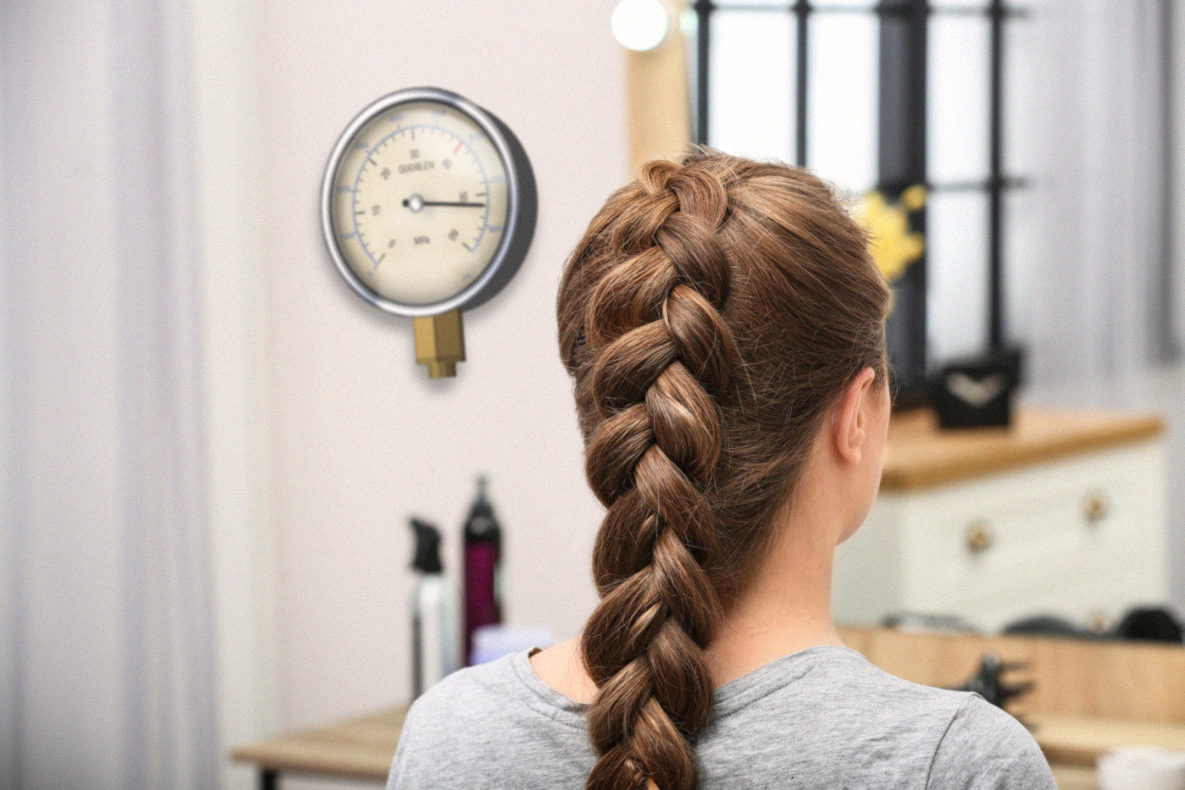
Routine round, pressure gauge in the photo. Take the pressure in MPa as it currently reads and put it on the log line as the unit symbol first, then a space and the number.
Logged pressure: MPa 52
